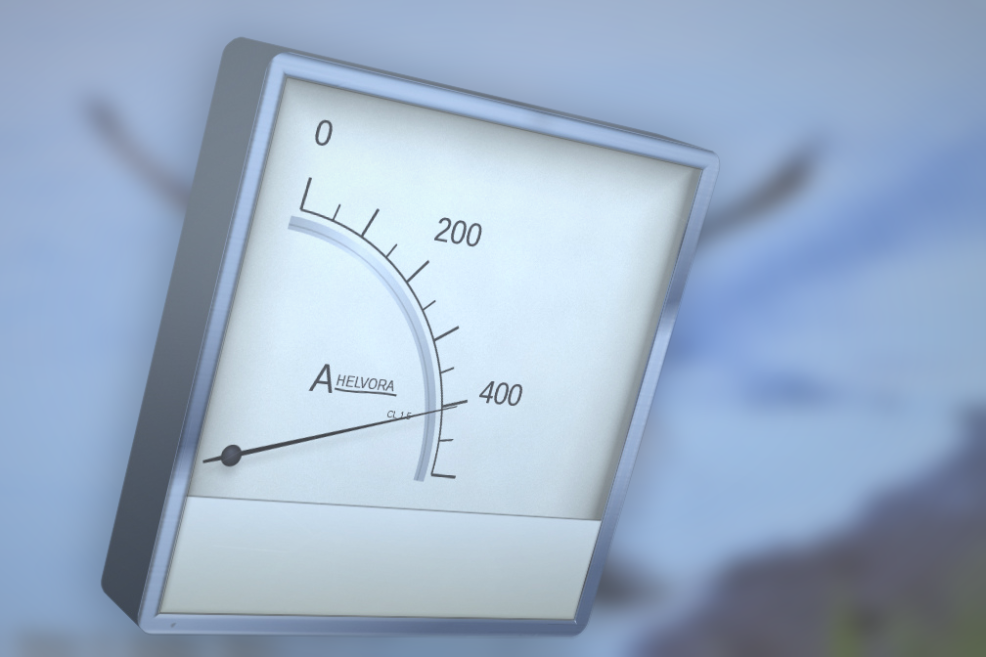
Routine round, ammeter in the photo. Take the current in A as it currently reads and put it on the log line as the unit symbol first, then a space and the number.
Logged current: A 400
